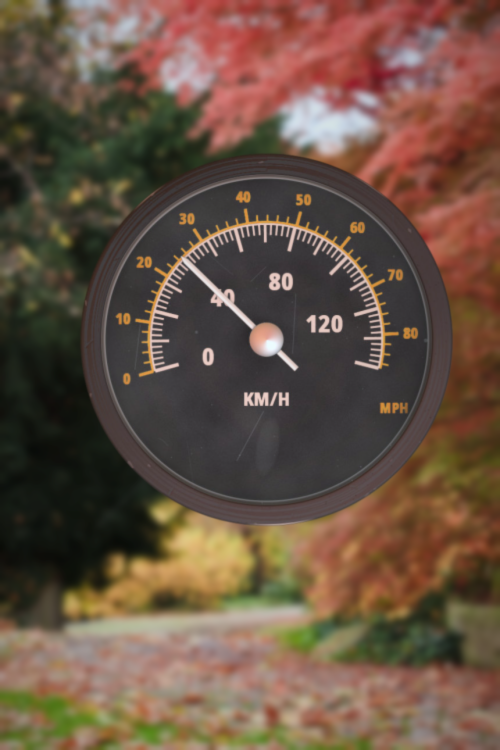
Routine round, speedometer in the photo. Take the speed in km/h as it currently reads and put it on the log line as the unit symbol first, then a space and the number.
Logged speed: km/h 40
